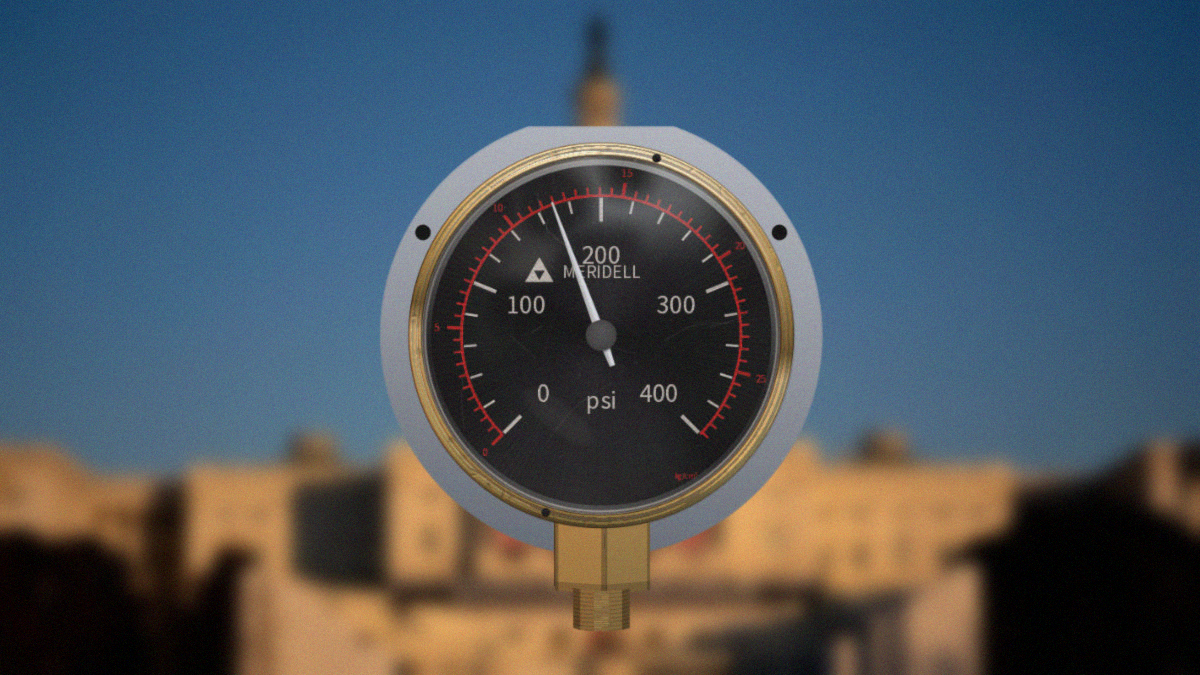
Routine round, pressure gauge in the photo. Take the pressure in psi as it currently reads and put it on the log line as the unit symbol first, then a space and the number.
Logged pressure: psi 170
